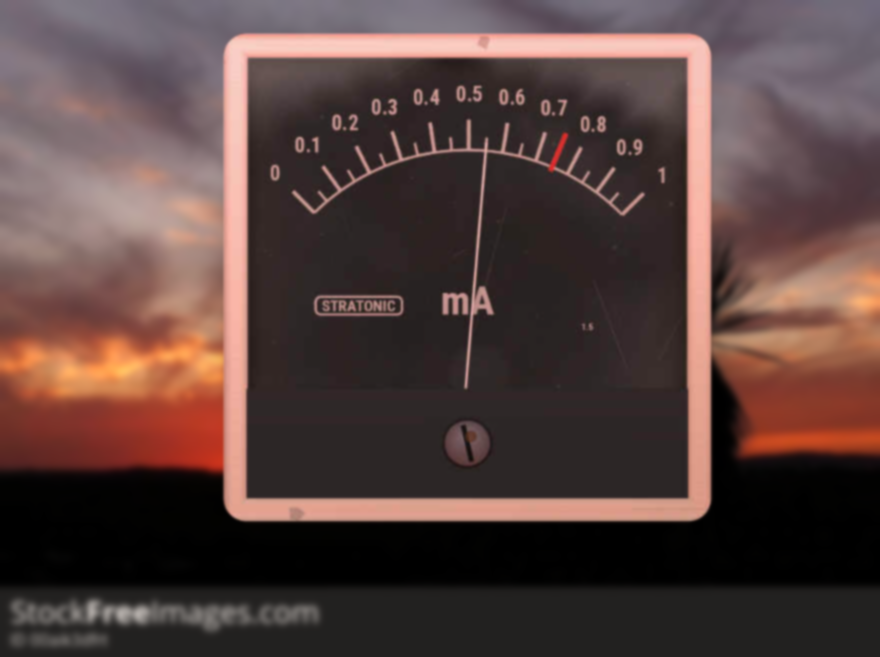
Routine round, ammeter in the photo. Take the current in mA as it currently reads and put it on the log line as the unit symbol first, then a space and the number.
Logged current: mA 0.55
